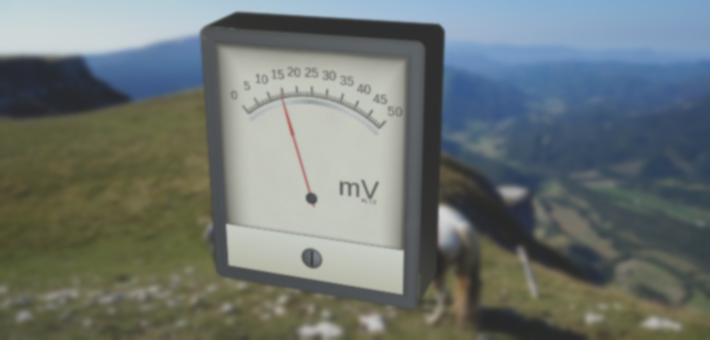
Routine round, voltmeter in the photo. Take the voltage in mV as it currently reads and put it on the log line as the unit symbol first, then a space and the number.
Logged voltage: mV 15
